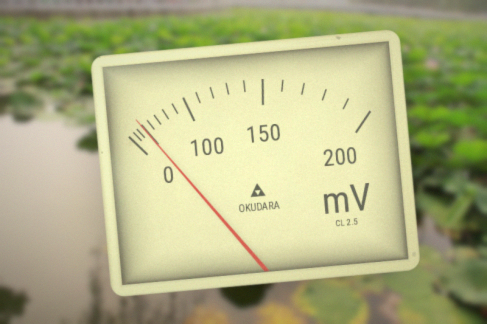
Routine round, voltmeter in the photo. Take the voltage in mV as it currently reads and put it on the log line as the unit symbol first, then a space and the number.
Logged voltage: mV 50
